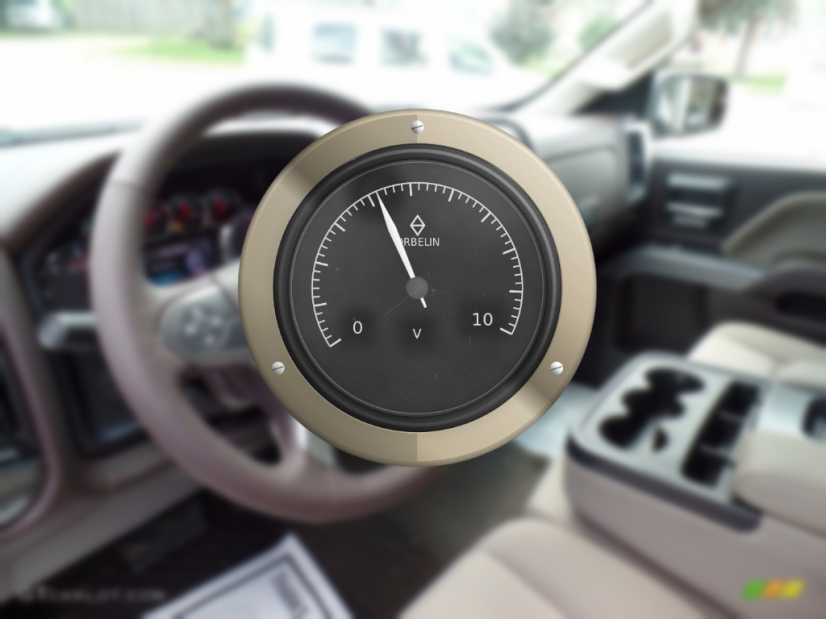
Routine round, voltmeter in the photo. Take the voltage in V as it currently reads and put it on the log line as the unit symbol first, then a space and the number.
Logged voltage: V 4.2
